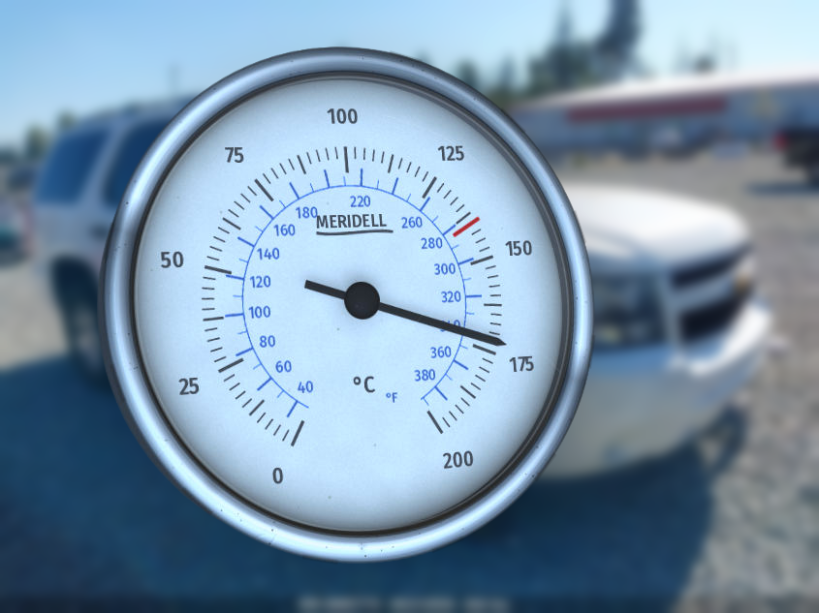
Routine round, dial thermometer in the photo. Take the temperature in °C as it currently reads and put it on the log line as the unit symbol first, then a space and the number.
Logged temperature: °C 172.5
